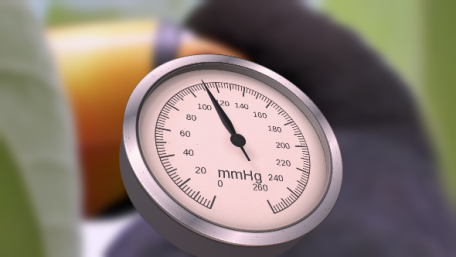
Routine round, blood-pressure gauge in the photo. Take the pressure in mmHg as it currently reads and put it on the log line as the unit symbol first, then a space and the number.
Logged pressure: mmHg 110
